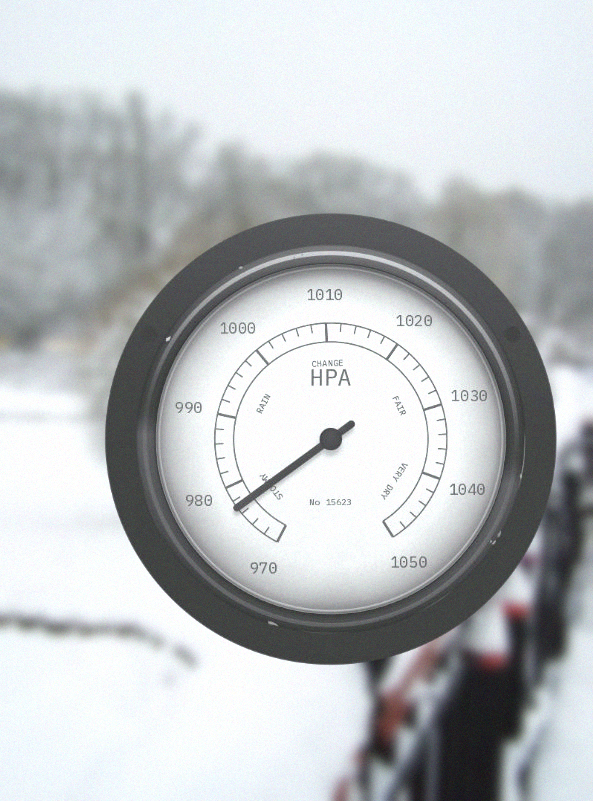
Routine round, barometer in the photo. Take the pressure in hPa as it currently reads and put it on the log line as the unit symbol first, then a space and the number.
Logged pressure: hPa 977
